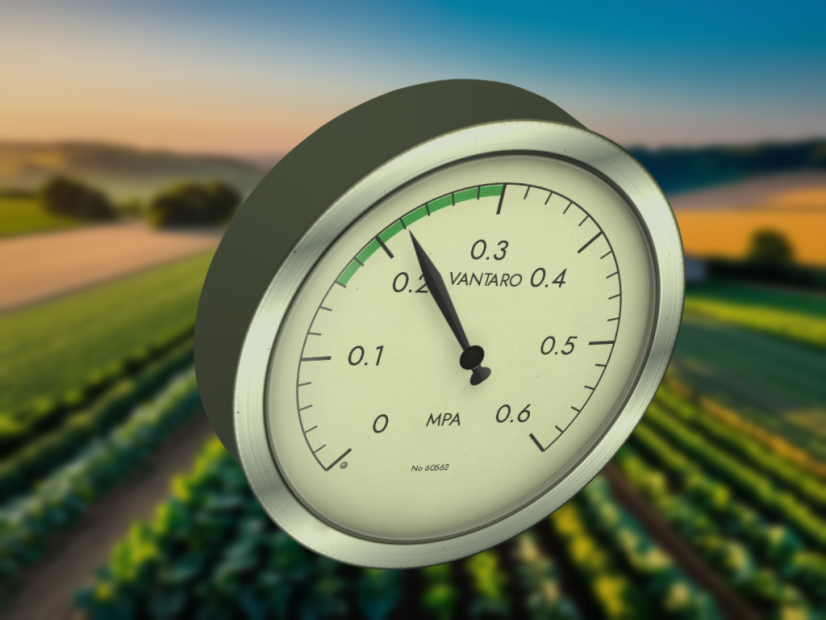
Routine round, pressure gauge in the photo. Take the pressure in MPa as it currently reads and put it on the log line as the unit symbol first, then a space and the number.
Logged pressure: MPa 0.22
